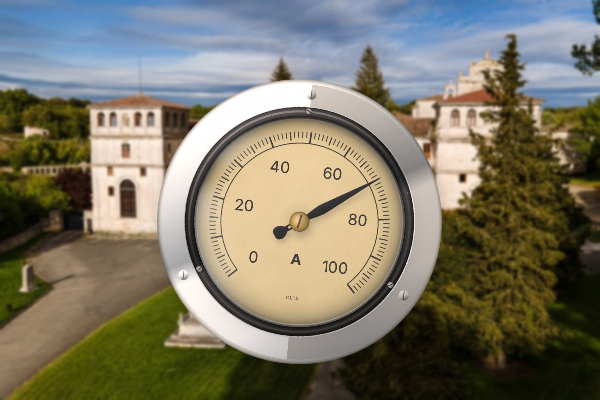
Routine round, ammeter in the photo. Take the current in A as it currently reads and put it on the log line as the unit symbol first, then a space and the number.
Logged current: A 70
